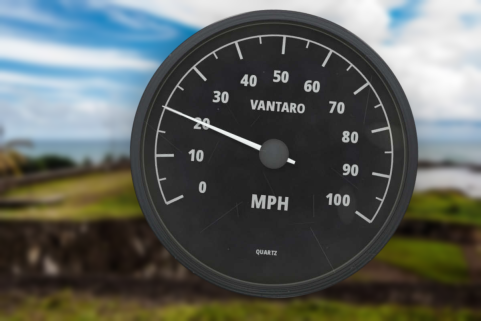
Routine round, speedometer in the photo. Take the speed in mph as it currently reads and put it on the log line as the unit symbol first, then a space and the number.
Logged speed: mph 20
